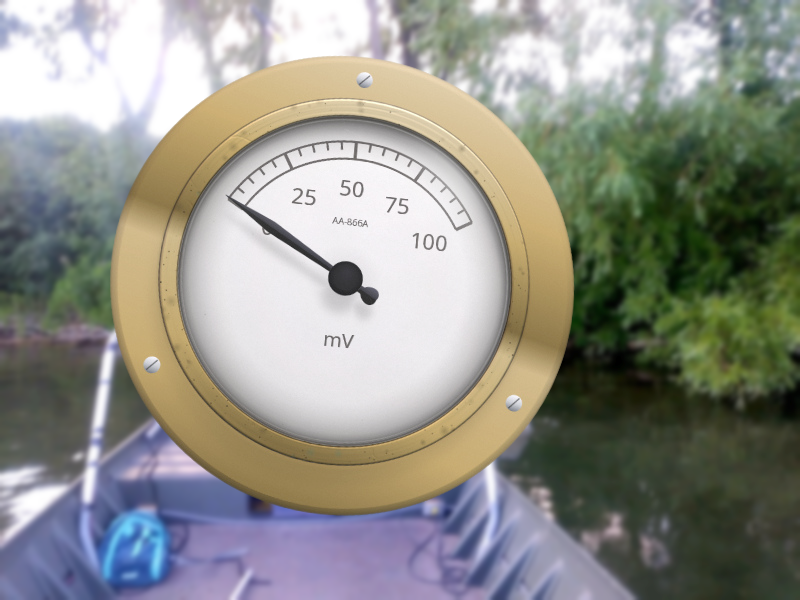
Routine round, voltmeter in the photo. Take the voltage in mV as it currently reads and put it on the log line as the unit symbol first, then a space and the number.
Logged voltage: mV 0
